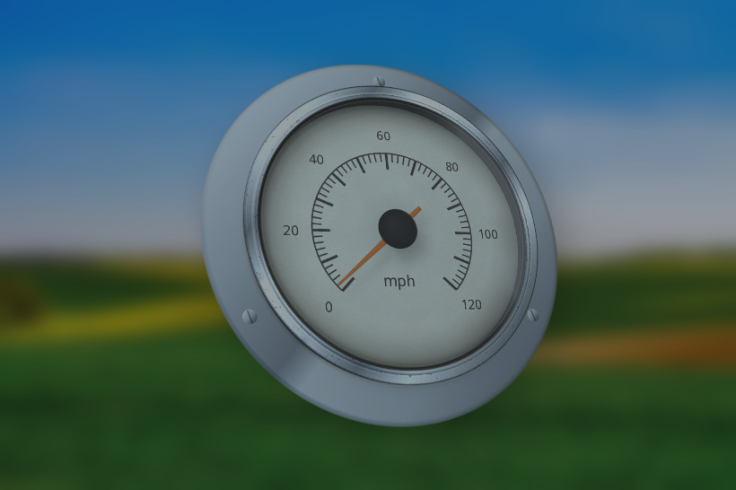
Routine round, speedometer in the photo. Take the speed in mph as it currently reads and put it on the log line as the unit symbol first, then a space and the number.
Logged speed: mph 2
